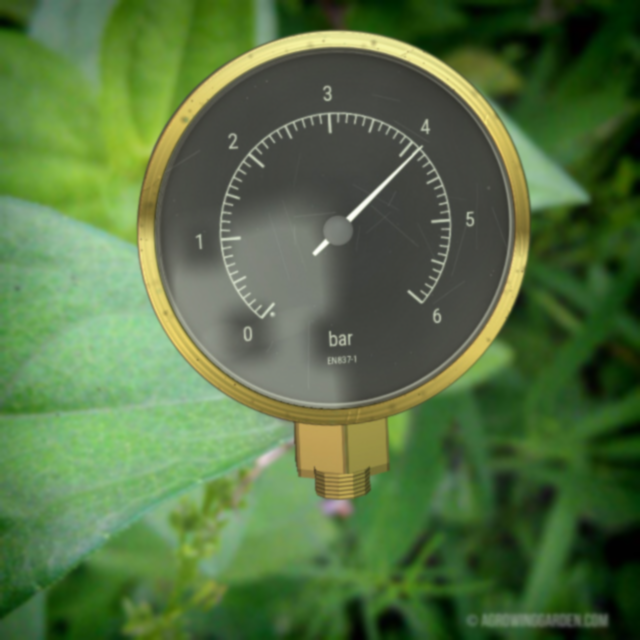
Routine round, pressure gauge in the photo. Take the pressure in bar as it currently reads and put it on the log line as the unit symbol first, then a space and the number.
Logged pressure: bar 4.1
